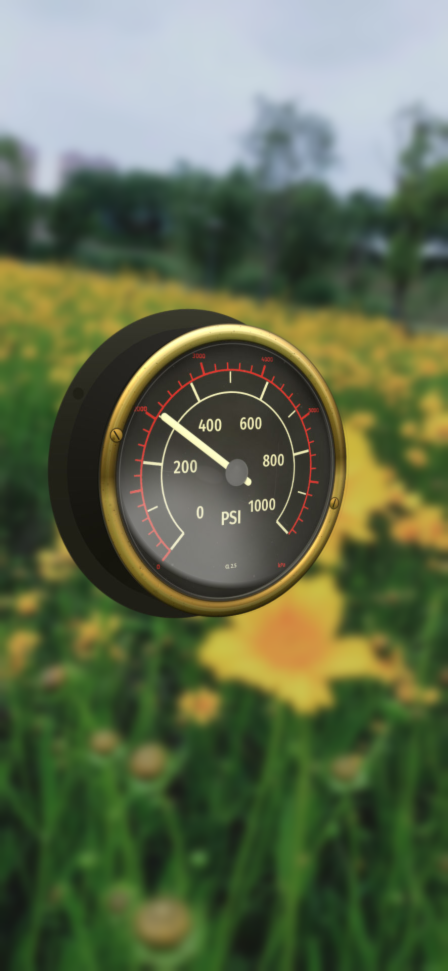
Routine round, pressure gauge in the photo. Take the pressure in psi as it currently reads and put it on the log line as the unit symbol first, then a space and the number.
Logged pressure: psi 300
